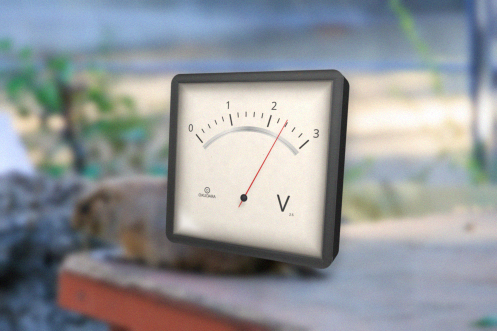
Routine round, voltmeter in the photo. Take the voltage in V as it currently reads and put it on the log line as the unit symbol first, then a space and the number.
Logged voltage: V 2.4
